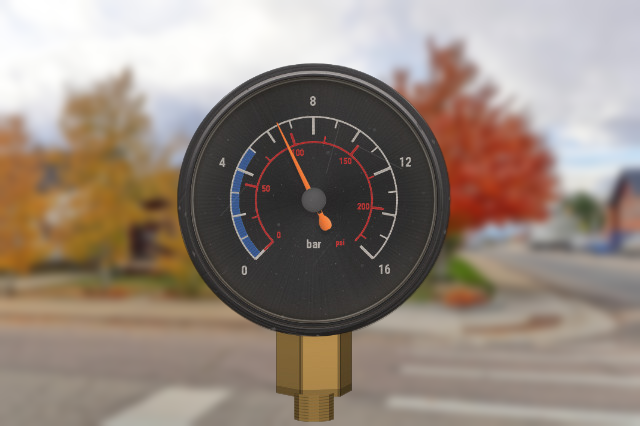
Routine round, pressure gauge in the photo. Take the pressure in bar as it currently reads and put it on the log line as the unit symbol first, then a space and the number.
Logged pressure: bar 6.5
